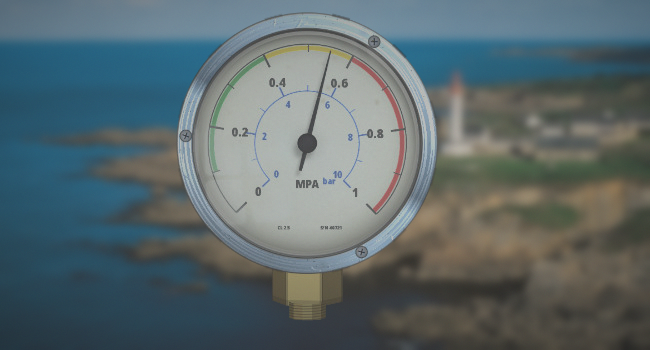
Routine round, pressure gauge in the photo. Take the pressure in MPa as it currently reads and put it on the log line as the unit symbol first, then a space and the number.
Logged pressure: MPa 0.55
